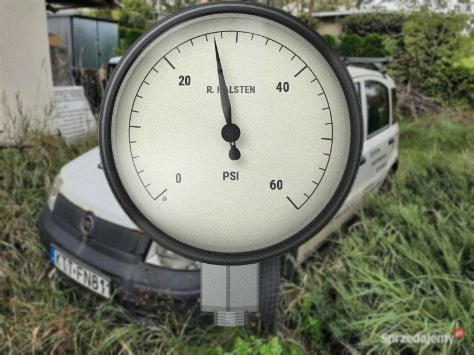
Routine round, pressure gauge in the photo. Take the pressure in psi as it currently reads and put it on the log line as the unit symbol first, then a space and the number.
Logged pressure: psi 27
